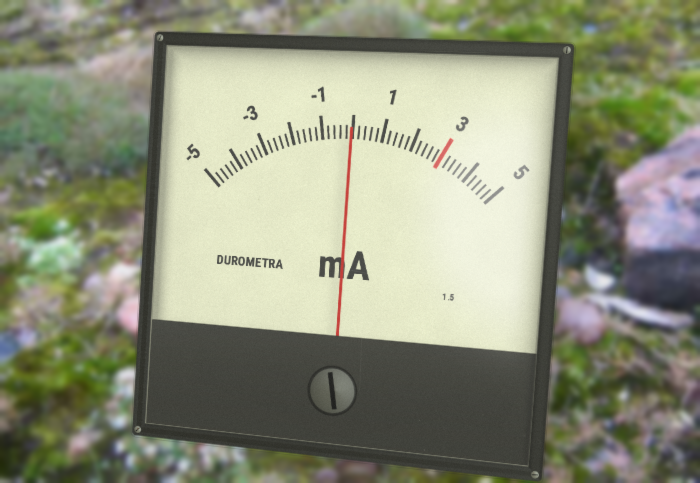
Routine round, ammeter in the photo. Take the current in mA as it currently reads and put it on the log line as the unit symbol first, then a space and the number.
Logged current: mA 0
